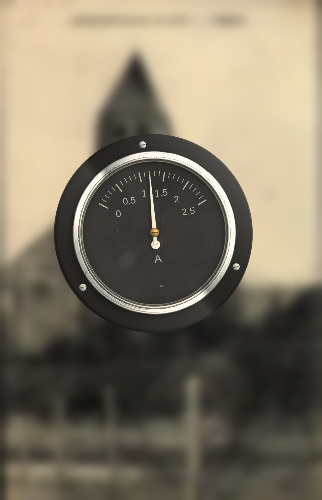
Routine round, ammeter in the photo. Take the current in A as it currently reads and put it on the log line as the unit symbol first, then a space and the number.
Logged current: A 1.2
